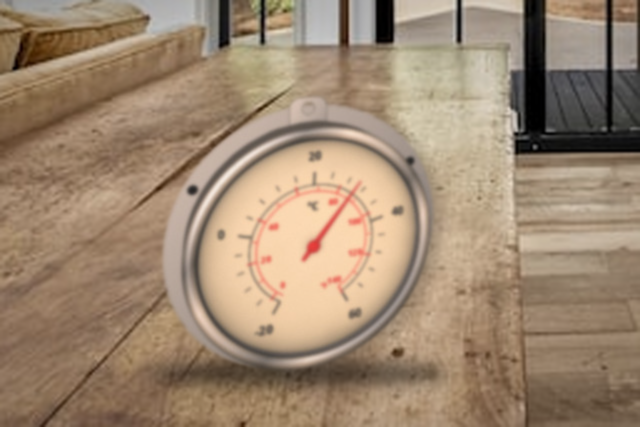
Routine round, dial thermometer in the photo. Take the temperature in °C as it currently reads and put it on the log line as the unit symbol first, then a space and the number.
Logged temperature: °C 30
